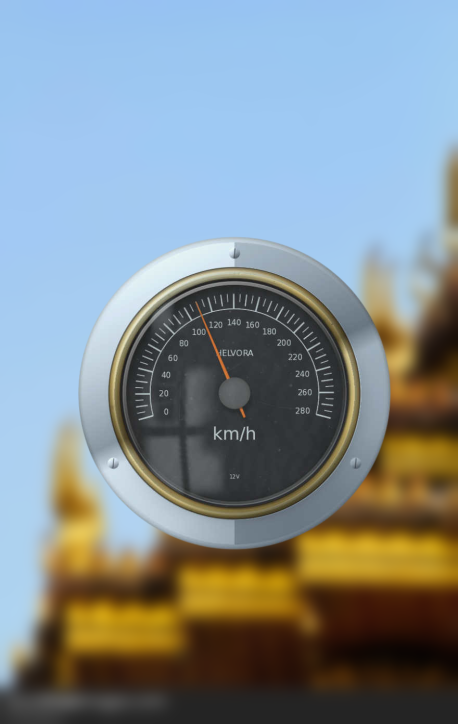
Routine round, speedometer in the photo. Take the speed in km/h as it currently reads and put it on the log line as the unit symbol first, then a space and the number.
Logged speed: km/h 110
